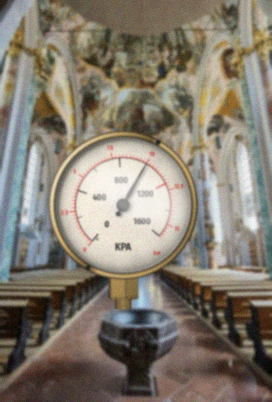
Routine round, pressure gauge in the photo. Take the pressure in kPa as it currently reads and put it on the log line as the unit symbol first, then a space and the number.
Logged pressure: kPa 1000
